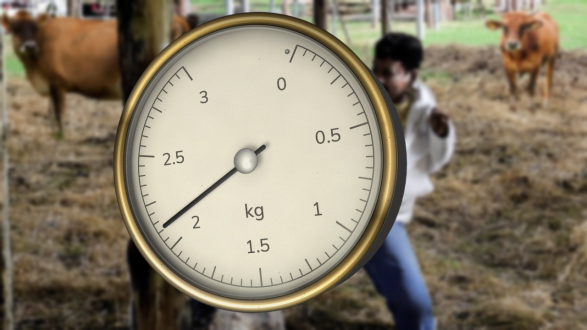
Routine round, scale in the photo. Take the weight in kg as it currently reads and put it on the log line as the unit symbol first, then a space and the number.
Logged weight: kg 2.1
